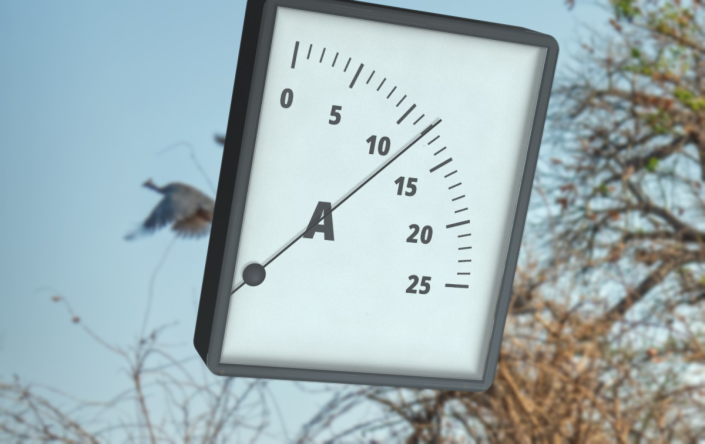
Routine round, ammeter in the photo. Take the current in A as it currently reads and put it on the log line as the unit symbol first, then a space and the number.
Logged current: A 12
